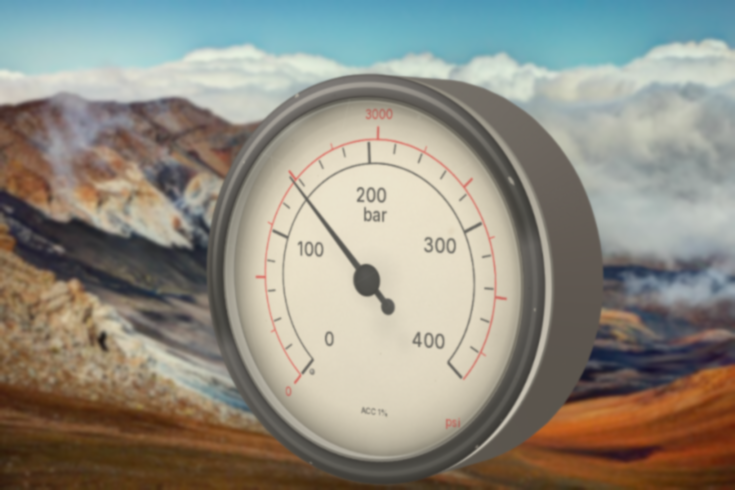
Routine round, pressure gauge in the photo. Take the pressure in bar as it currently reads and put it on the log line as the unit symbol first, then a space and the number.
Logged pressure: bar 140
